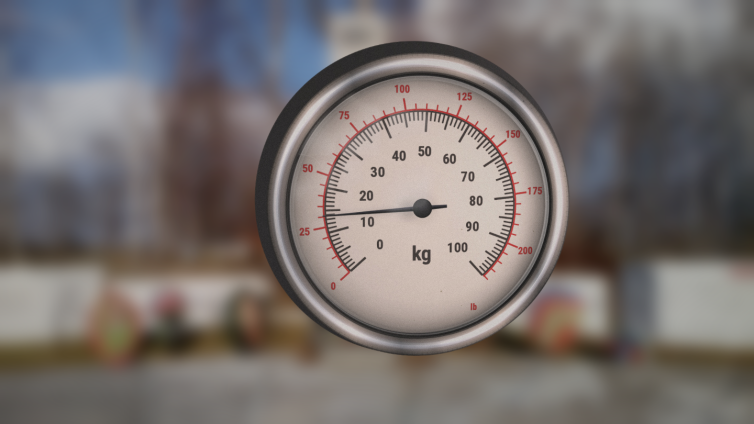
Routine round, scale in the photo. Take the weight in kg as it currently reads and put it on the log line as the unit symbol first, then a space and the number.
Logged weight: kg 14
